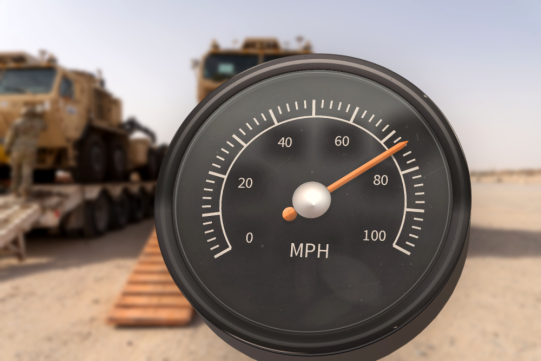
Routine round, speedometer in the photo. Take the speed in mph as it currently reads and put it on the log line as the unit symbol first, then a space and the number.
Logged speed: mph 74
